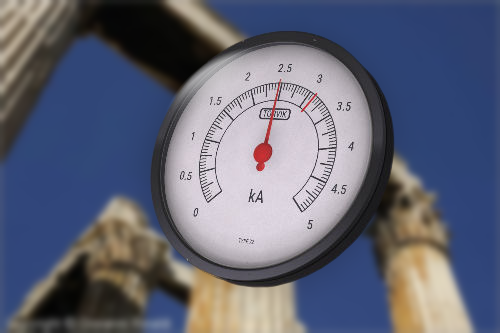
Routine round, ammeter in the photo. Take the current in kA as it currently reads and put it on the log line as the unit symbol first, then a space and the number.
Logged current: kA 2.5
